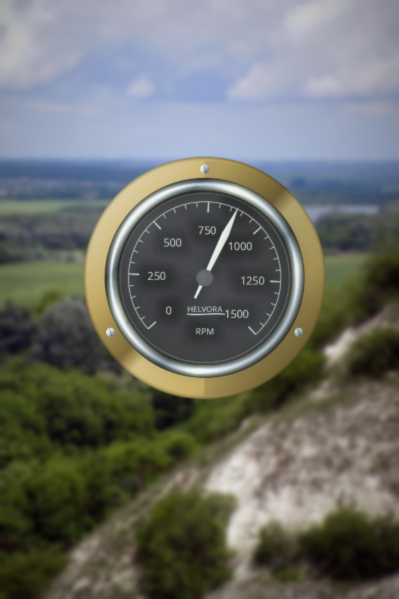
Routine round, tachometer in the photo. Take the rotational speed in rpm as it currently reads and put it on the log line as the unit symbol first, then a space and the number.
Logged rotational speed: rpm 875
